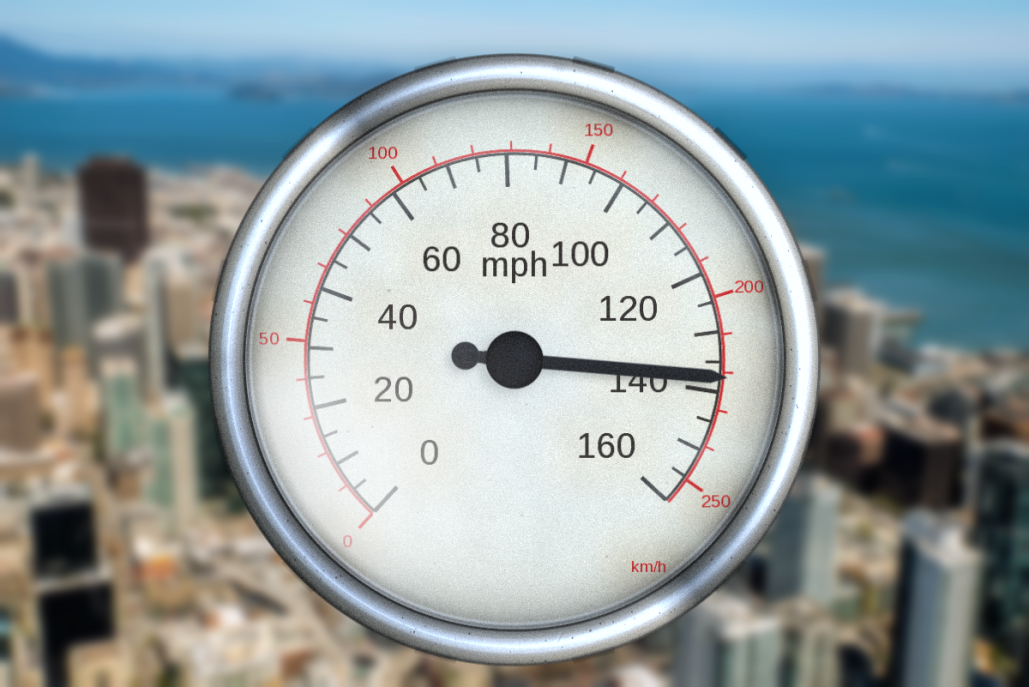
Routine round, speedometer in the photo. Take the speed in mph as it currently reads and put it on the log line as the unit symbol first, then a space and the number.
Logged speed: mph 137.5
